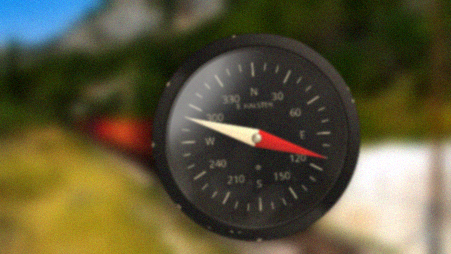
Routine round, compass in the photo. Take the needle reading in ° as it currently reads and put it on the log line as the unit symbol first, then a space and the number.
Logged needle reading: ° 110
